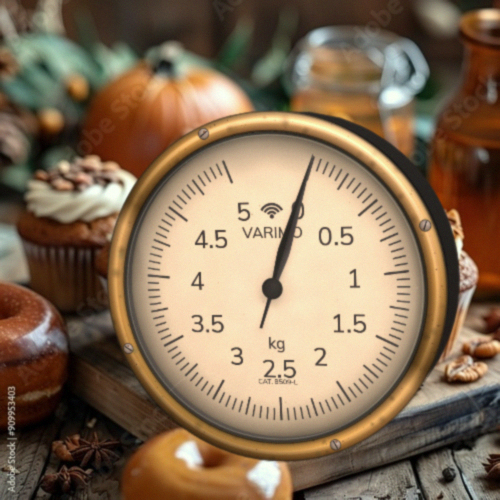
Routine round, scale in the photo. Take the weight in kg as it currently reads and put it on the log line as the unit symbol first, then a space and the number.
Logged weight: kg 0
